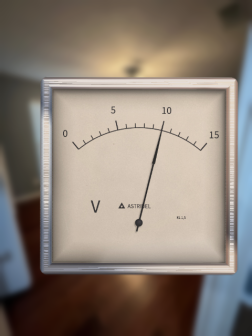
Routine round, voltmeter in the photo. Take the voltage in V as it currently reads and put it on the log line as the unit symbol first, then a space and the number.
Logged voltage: V 10
